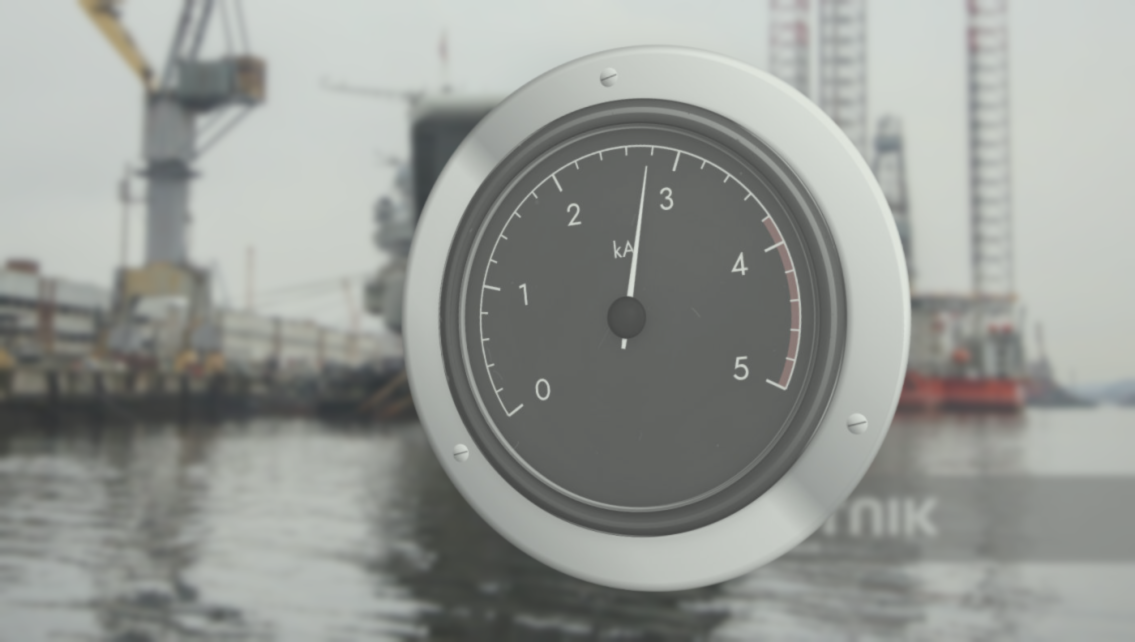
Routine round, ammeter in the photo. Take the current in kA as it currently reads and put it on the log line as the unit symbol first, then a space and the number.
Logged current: kA 2.8
